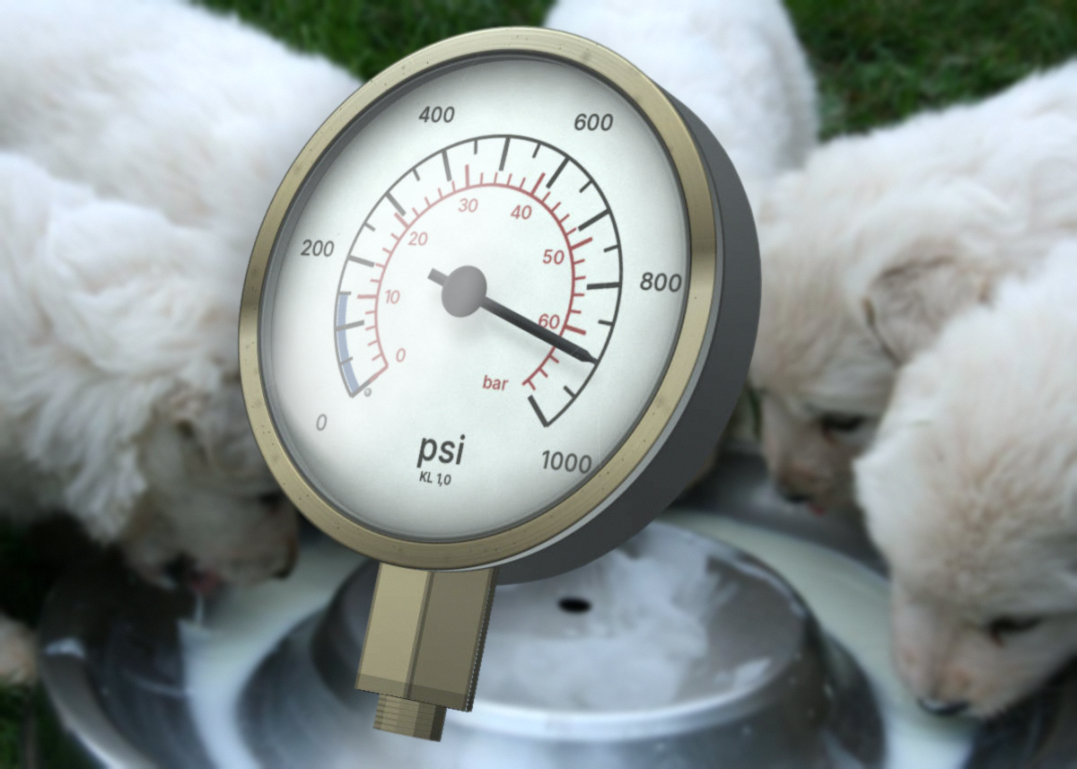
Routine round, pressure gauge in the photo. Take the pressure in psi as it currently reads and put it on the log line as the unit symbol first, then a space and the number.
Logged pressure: psi 900
